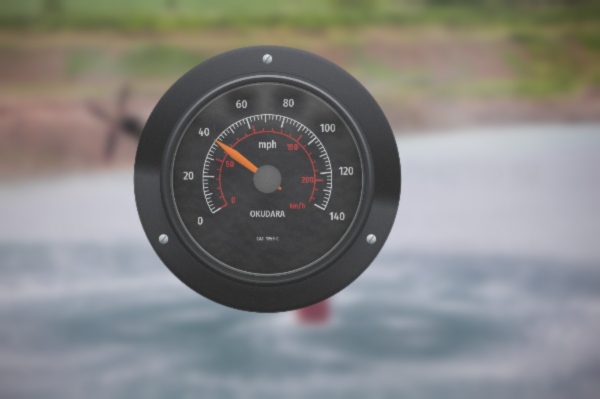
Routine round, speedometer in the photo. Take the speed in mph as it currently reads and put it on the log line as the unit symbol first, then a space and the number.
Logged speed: mph 40
